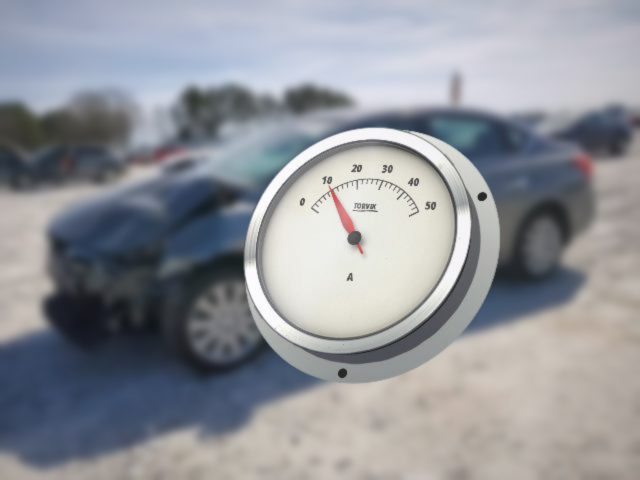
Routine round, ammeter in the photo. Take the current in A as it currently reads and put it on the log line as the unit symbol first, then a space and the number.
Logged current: A 10
